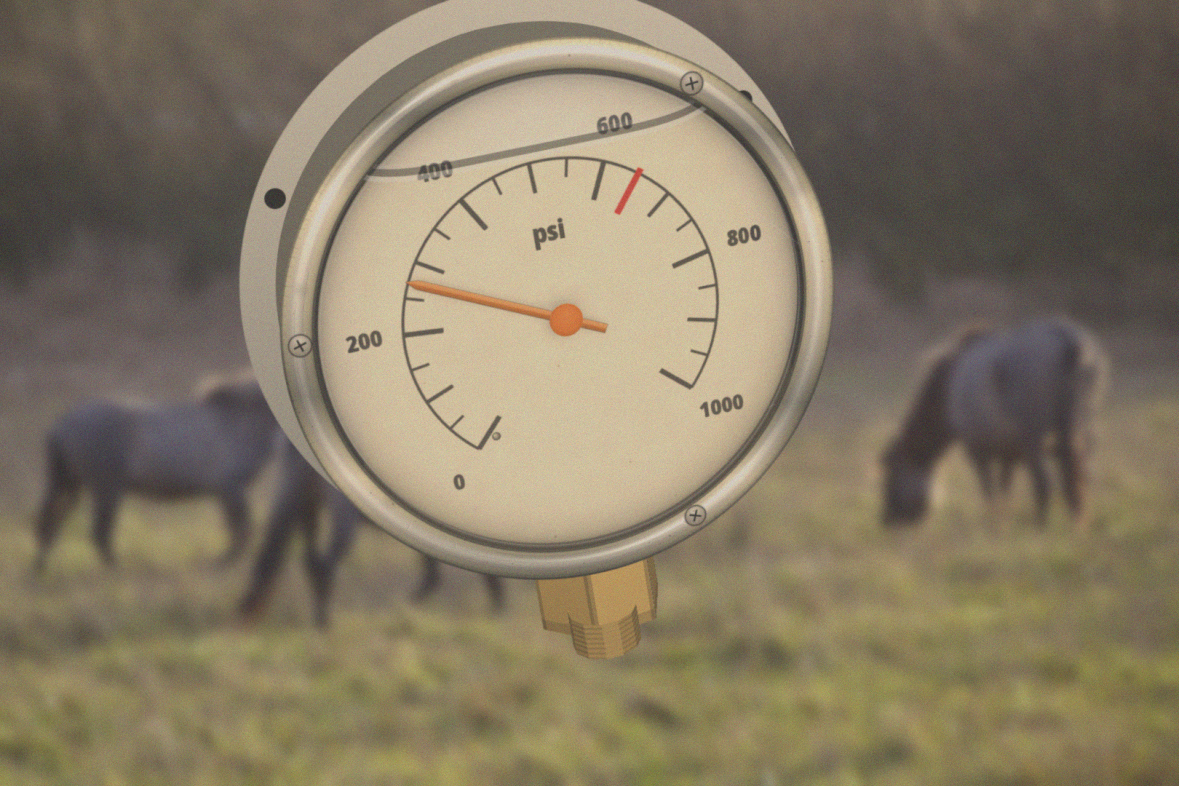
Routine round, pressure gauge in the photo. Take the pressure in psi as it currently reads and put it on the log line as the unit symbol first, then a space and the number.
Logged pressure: psi 275
